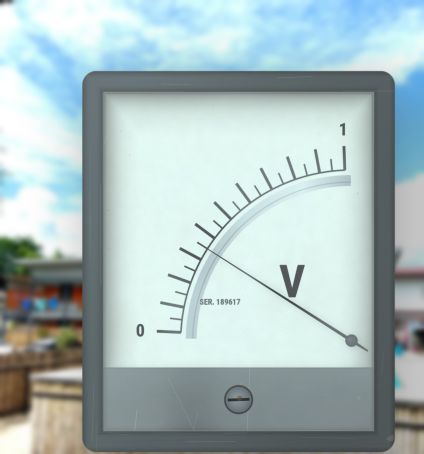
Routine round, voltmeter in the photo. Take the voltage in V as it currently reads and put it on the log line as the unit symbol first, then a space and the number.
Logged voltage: V 0.35
